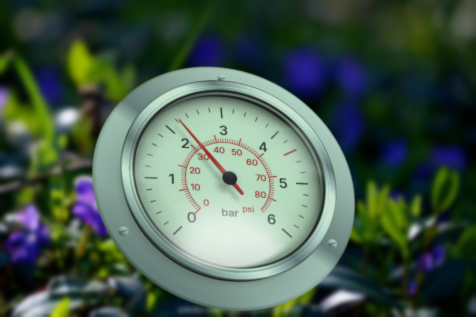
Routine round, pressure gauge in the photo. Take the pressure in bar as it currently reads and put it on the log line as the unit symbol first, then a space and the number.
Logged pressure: bar 2.2
